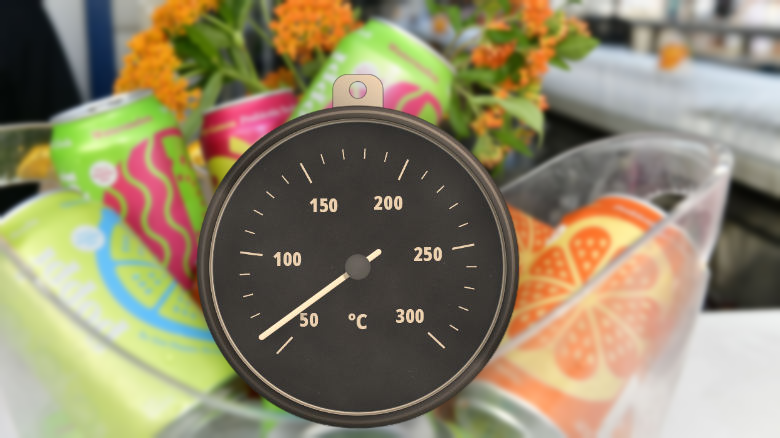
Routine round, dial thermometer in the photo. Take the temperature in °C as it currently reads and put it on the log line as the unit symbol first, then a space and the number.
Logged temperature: °C 60
